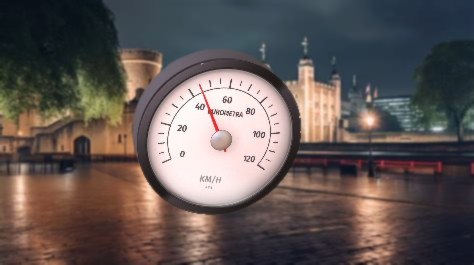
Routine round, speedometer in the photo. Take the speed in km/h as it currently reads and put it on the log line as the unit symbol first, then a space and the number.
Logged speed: km/h 45
